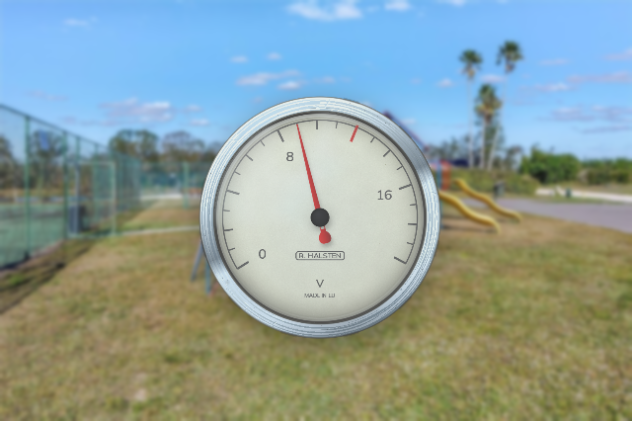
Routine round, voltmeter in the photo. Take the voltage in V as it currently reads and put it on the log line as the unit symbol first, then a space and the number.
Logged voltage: V 9
